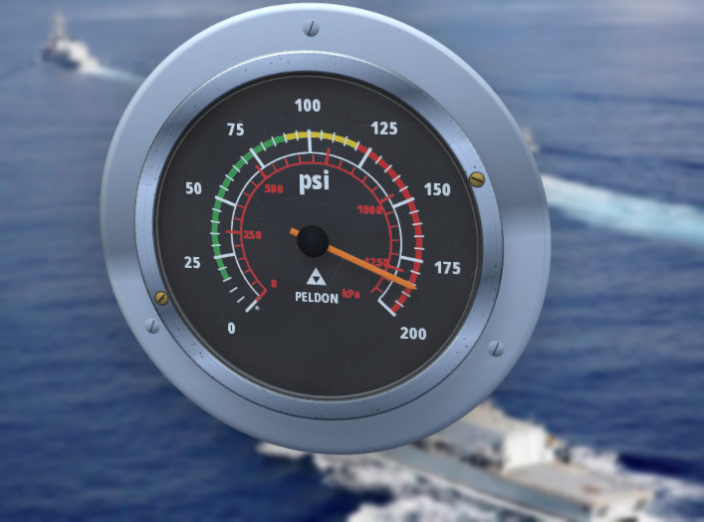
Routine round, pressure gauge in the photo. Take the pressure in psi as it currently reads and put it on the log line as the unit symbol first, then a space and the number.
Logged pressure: psi 185
